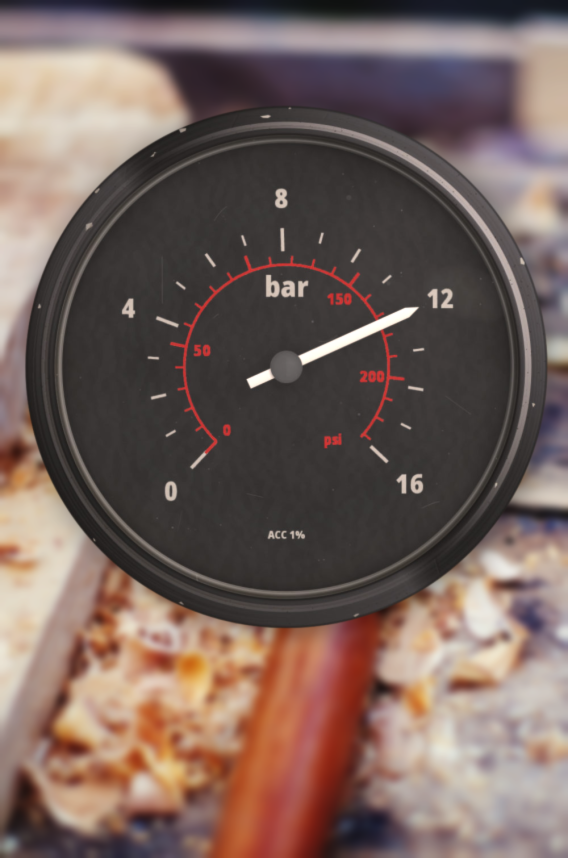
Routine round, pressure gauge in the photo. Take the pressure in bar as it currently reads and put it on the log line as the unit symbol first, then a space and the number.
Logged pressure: bar 12
